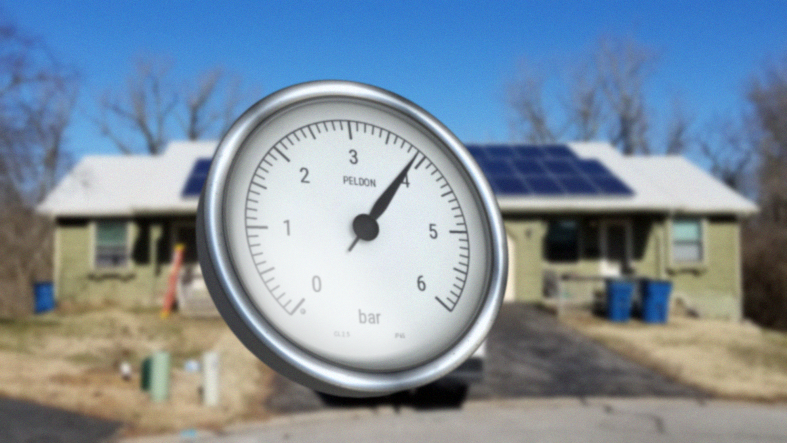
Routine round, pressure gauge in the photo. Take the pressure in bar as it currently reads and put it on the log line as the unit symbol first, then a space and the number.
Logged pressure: bar 3.9
